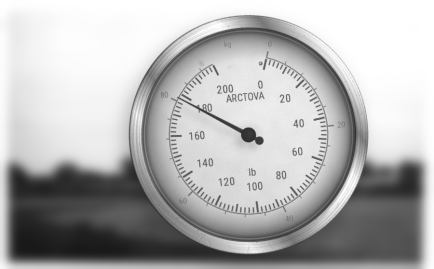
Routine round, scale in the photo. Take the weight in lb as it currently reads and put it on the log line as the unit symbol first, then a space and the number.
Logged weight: lb 178
